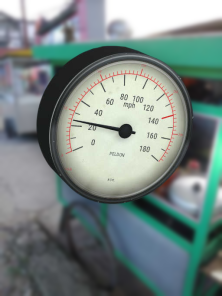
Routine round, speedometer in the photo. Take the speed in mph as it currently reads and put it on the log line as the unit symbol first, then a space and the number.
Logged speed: mph 25
